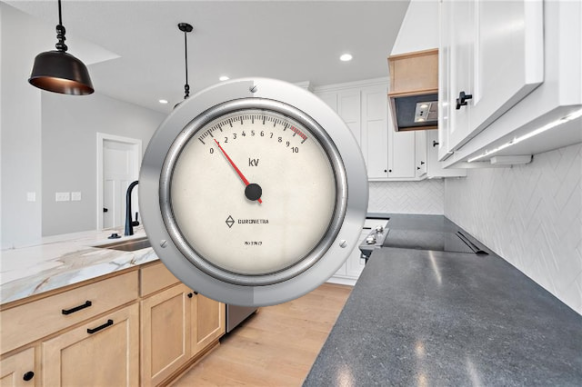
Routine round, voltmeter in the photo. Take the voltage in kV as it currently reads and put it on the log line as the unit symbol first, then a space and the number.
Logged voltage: kV 1
